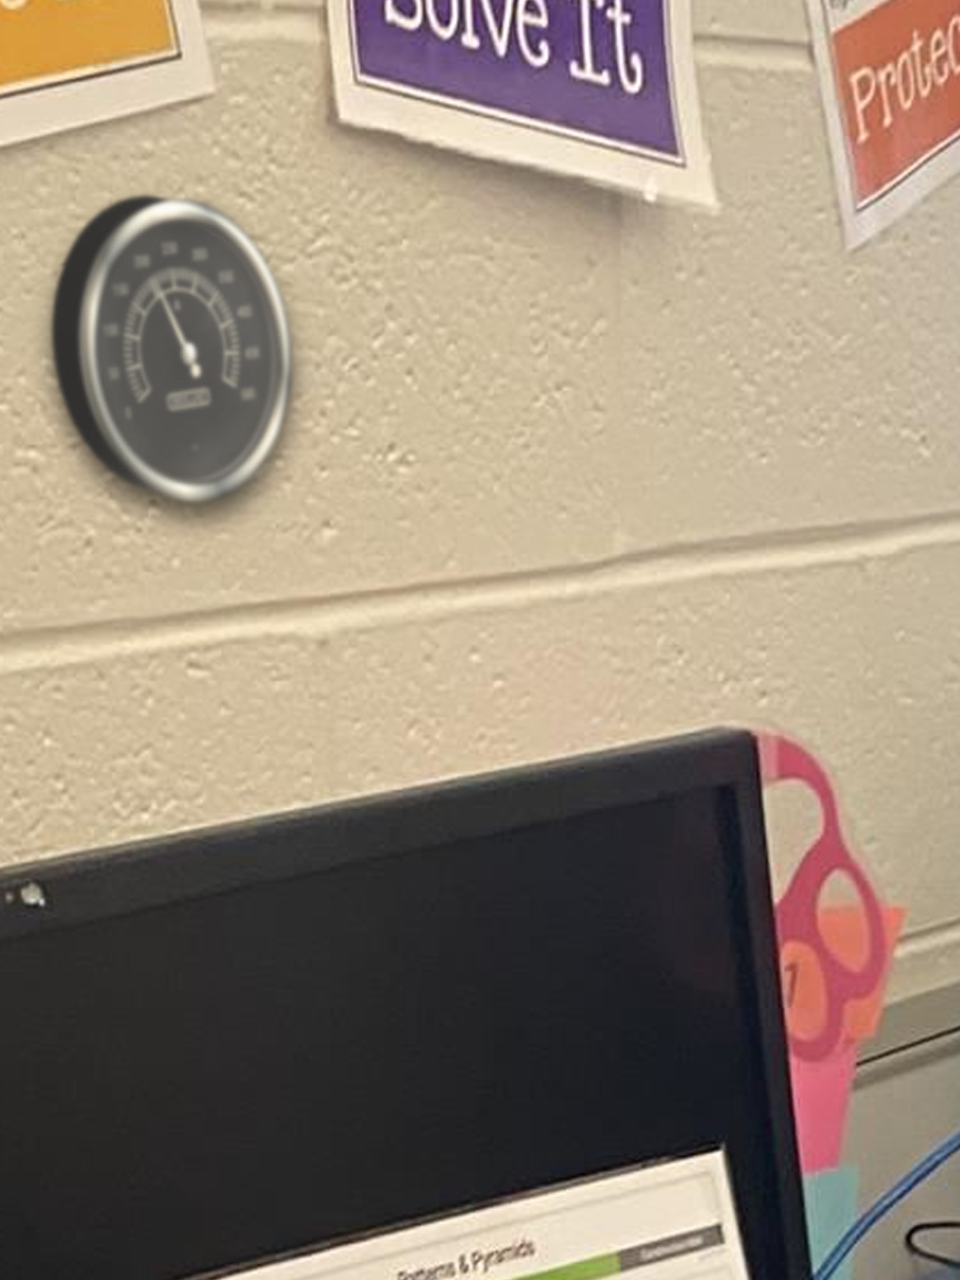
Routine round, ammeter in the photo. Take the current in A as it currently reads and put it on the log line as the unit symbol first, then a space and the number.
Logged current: A 200
